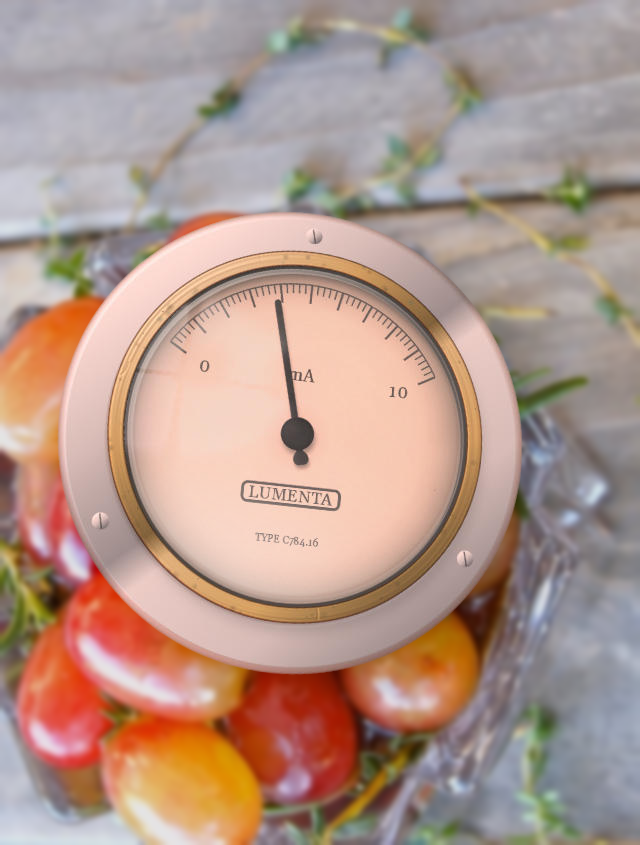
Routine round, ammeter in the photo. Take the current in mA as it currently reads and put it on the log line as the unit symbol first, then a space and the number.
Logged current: mA 3.8
